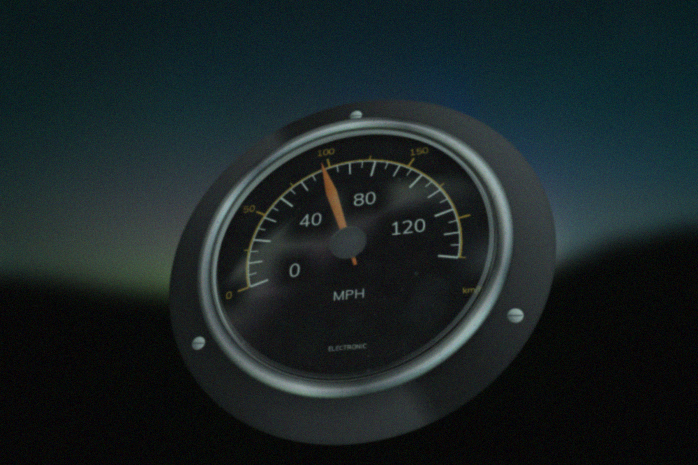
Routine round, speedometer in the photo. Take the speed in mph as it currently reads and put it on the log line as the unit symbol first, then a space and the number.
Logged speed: mph 60
